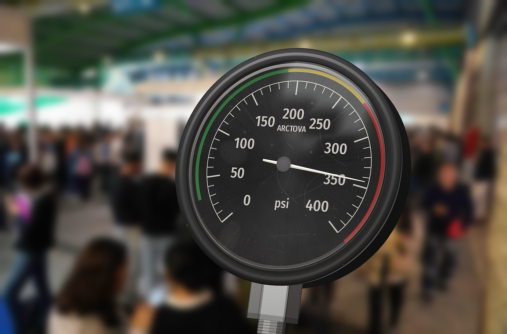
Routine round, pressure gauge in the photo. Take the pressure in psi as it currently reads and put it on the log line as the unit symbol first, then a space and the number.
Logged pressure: psi 345
